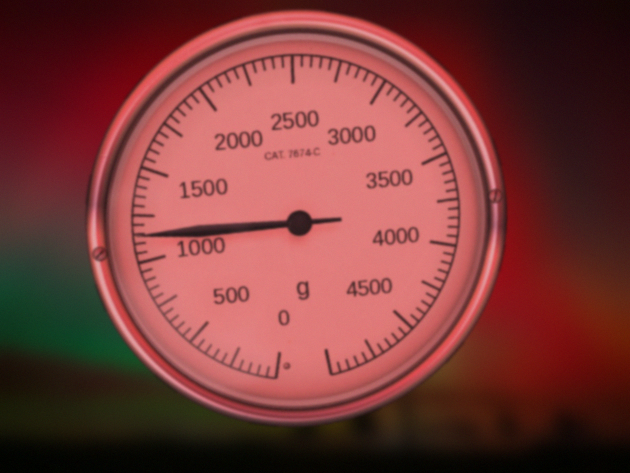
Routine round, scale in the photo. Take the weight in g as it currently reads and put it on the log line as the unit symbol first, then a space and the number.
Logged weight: g 1150
